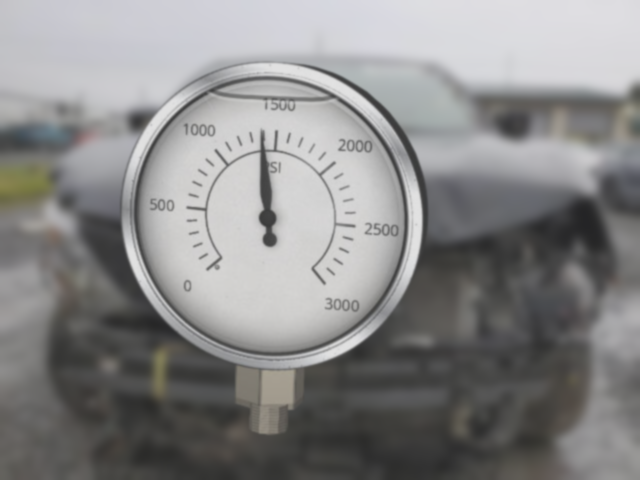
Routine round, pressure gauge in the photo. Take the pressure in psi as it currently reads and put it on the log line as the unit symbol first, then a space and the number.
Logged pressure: psi 1400
